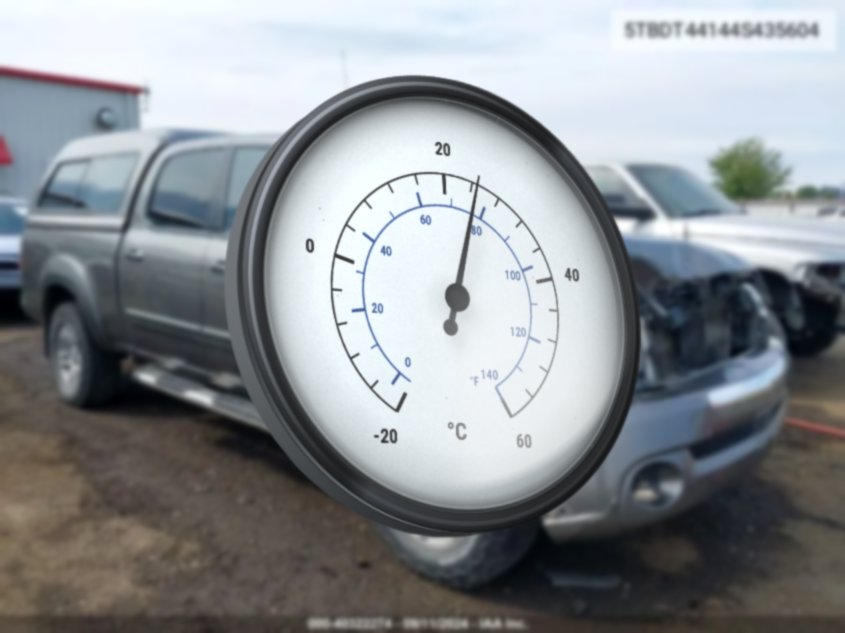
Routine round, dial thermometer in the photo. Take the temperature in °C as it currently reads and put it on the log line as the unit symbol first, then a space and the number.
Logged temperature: °C 24
